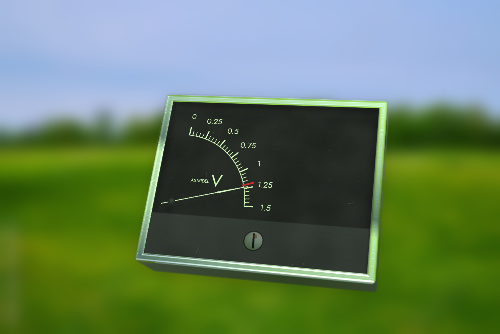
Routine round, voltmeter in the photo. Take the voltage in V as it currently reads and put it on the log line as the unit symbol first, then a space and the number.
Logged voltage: V 1.25
